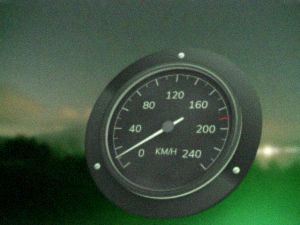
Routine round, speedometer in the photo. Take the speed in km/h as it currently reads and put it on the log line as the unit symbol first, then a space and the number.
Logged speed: km/h 10
